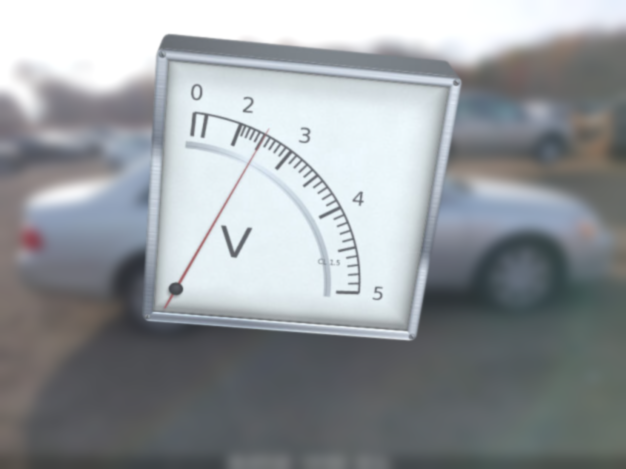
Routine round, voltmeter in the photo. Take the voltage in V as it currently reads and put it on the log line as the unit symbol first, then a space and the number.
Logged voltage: V 2.5
